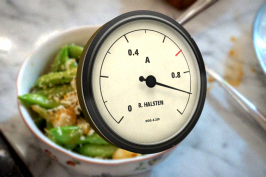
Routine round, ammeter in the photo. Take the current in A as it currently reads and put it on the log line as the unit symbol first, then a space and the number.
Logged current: A 0.9
